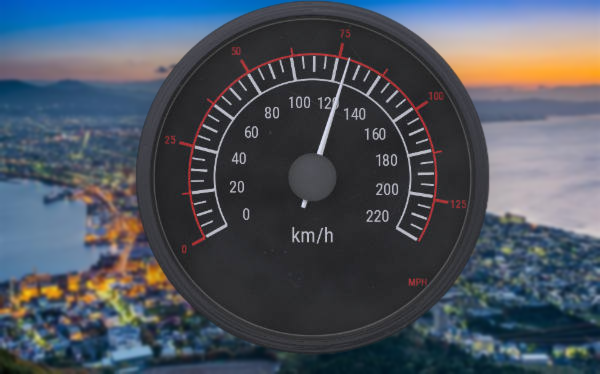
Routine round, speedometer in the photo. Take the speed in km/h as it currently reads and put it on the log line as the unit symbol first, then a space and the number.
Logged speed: km/h 125
